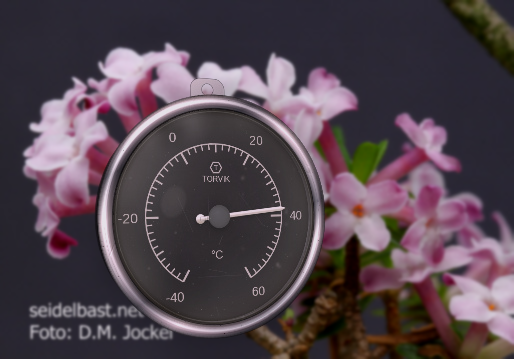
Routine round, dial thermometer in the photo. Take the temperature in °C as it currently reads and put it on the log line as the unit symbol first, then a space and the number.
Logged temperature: °C 38
